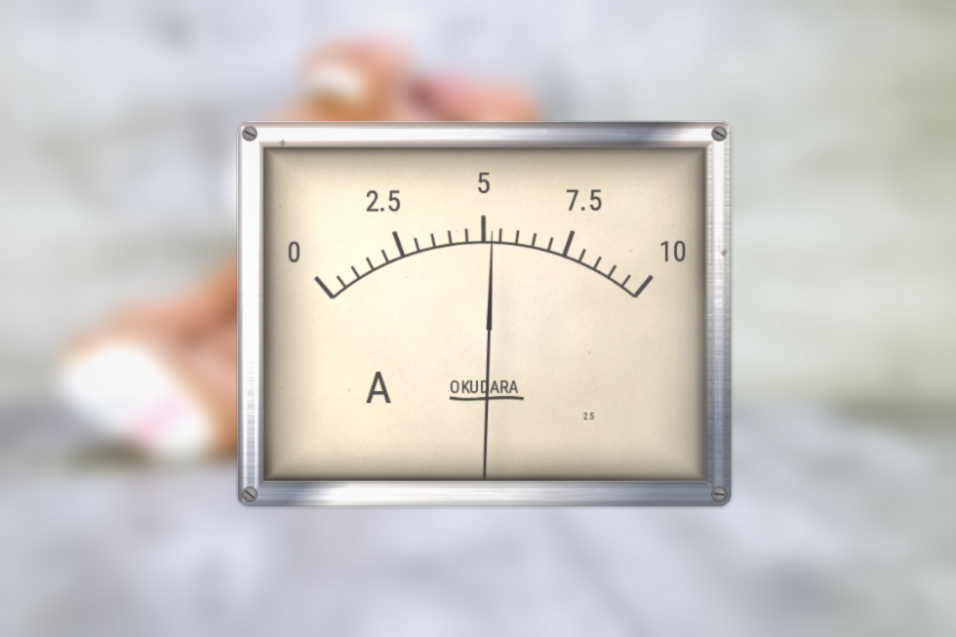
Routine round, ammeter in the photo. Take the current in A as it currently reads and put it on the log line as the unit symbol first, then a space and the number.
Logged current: A 5.25
